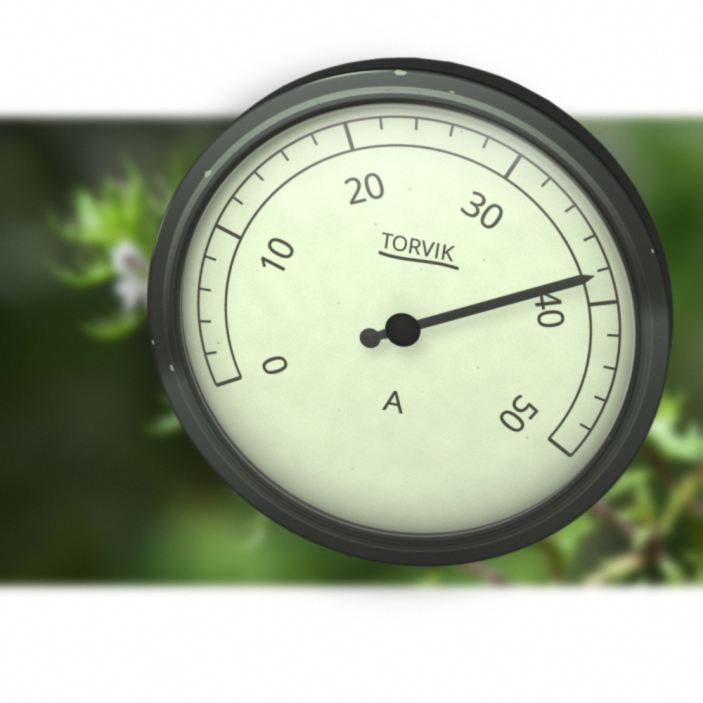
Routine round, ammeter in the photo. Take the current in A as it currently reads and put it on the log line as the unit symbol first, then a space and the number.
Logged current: A 38
